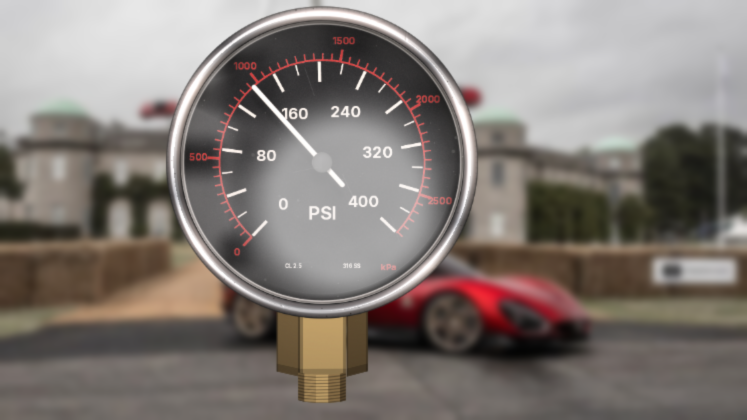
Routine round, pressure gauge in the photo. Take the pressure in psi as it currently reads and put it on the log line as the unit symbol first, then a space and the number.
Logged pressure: psi 140
